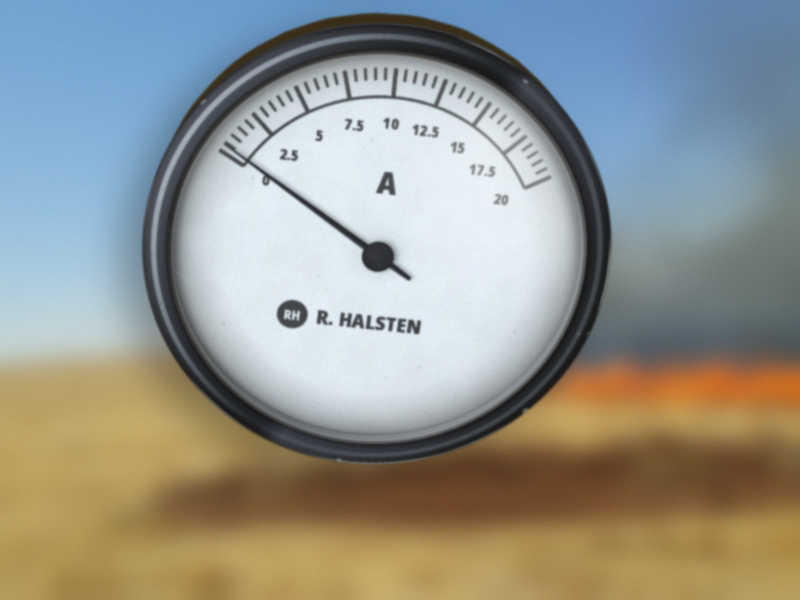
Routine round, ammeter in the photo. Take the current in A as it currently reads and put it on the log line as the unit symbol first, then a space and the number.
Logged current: A 0.5
